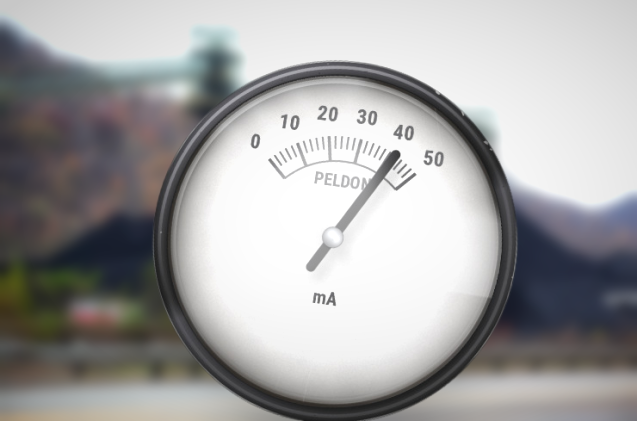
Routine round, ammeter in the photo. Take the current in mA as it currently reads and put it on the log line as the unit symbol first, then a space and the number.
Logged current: mA 42
